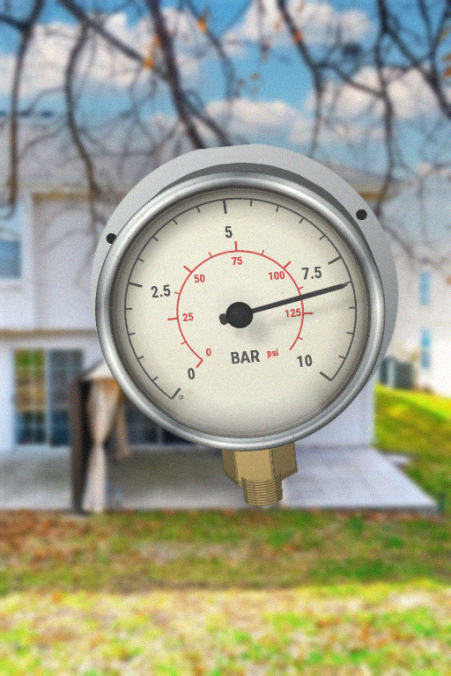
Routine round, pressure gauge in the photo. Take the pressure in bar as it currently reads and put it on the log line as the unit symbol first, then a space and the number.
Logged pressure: bar 8
